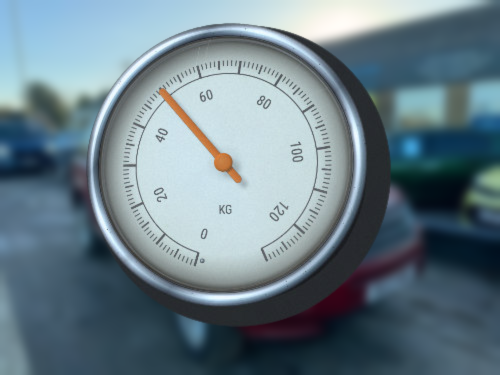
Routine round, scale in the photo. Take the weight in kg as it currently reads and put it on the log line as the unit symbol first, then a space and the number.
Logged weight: kg 50
